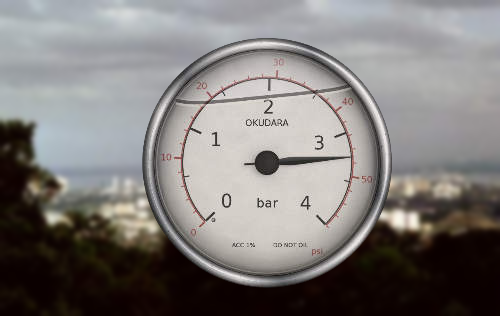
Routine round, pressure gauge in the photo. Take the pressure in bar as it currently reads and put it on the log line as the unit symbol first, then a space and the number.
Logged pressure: bar 3.25
